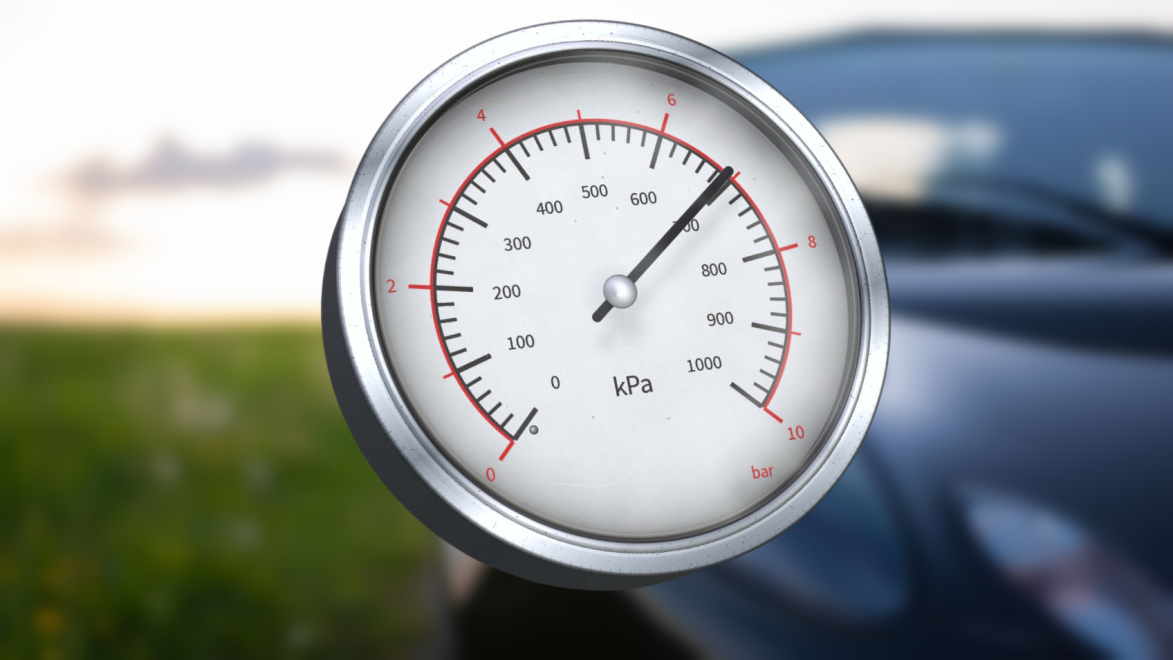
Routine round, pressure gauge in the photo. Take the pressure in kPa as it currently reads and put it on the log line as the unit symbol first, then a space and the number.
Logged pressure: kPa 690
